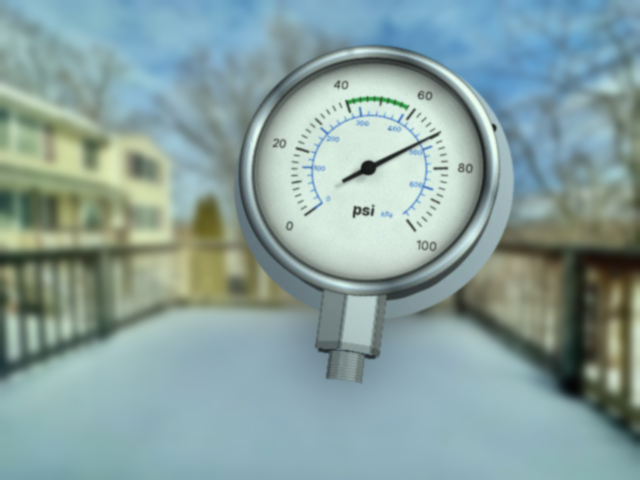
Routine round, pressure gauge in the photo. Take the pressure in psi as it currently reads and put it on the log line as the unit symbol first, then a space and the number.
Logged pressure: psi 70
